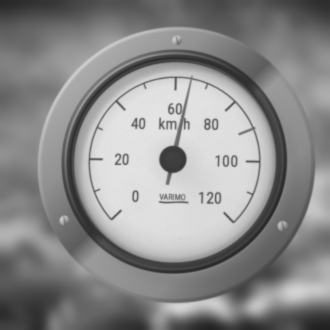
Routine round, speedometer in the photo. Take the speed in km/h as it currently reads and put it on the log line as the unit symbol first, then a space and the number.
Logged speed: km/h 65
